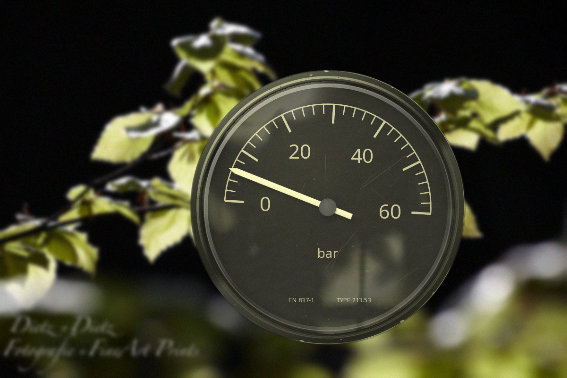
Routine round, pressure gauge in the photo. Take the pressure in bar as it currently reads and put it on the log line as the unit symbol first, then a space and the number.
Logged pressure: bar 6
